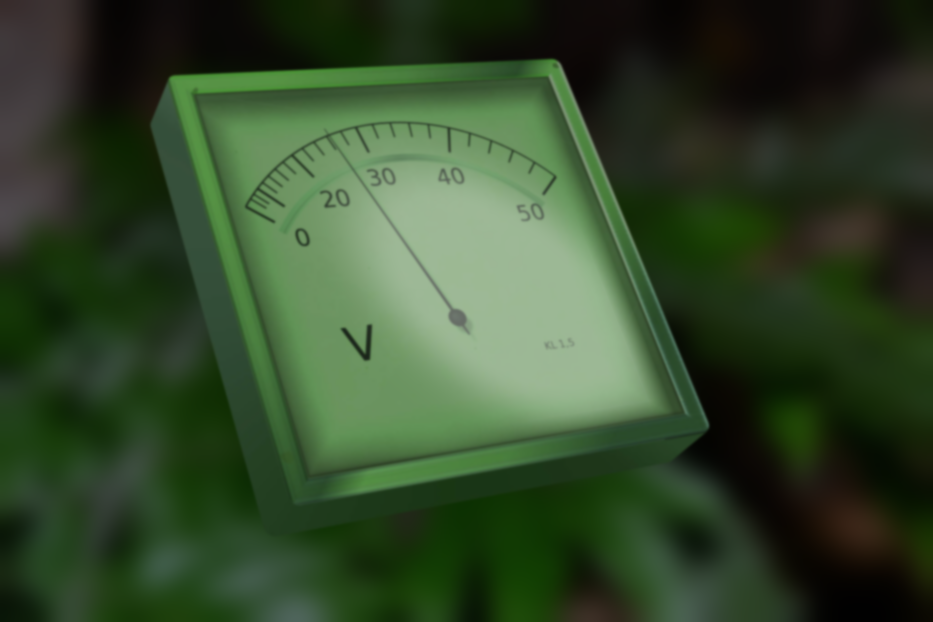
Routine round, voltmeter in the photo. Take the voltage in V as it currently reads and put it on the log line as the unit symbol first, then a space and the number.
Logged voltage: V 26
